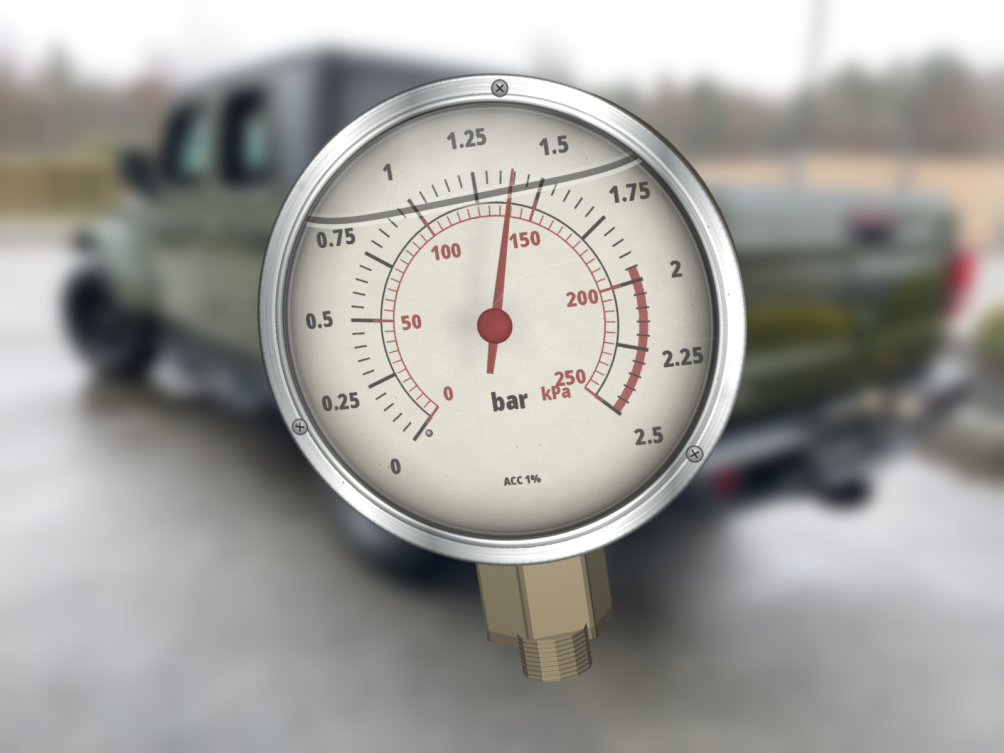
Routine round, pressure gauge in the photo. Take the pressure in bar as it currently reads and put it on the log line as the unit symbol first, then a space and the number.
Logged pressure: bar 1.4
